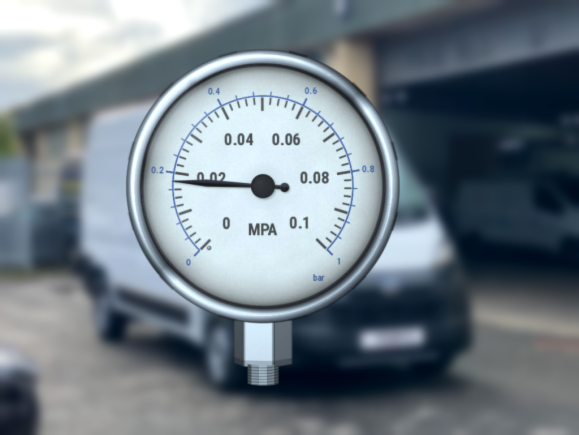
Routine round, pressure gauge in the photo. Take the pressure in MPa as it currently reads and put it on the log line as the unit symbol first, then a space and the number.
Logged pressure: MPa 0.018
